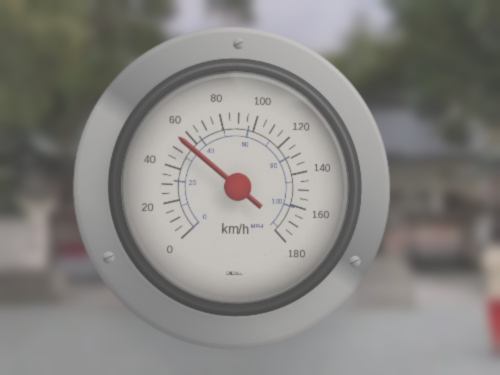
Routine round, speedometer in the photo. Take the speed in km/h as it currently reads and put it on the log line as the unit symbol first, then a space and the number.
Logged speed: km/h 55
